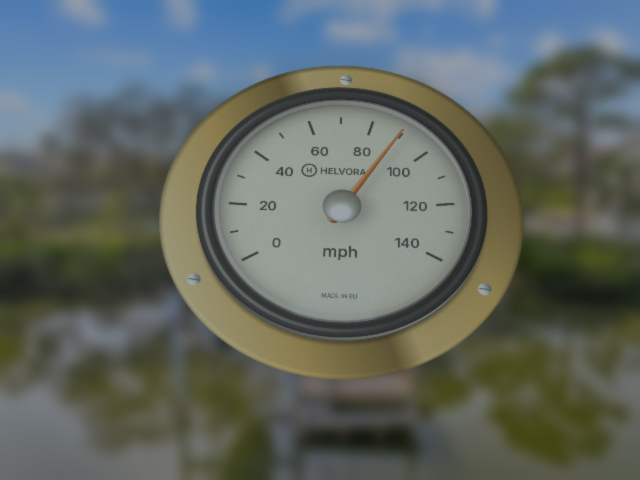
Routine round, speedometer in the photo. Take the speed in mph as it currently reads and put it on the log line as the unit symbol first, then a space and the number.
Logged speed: mph 90
